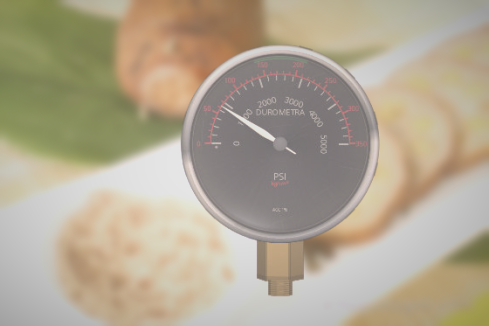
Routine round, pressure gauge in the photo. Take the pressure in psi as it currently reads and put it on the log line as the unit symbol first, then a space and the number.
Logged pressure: psi 900
